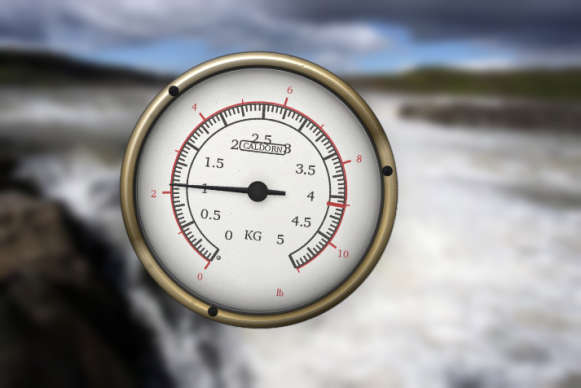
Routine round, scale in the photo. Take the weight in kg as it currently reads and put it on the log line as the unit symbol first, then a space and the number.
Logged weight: kg 1
